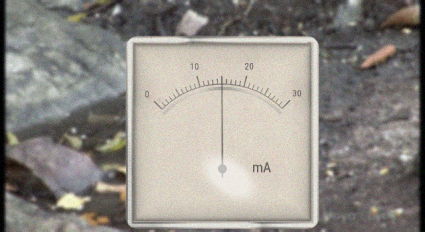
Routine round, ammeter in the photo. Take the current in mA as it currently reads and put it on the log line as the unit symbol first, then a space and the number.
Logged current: mA 15
